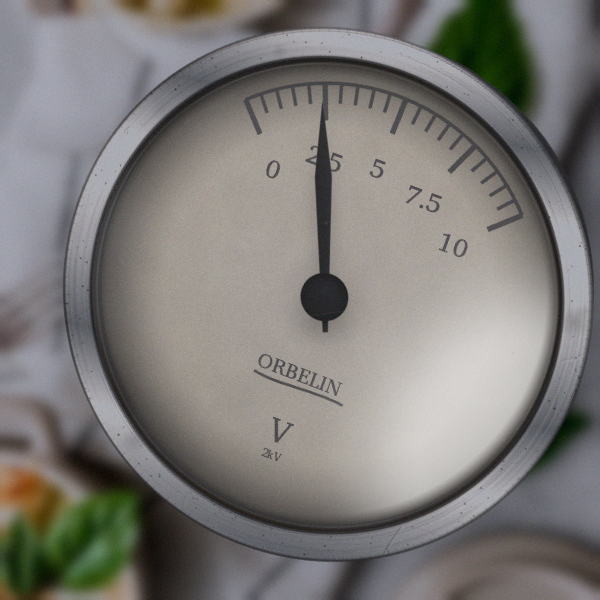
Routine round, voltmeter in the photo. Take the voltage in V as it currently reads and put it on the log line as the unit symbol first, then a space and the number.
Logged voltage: V 2.5
